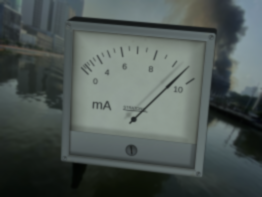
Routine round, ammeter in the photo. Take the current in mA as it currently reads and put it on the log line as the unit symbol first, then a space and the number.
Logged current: mA 9.5
